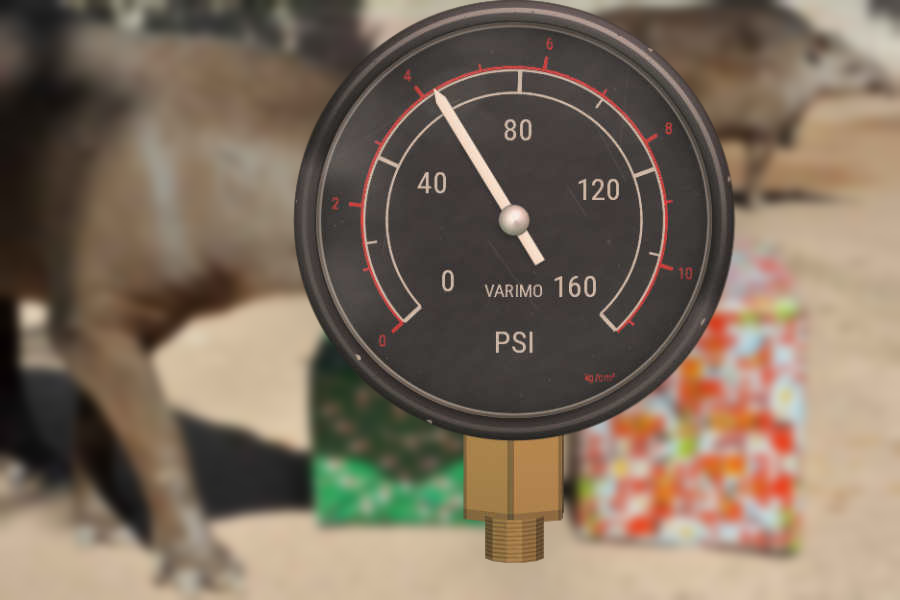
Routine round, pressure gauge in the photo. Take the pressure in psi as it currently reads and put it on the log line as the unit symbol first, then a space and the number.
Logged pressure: psi 60
